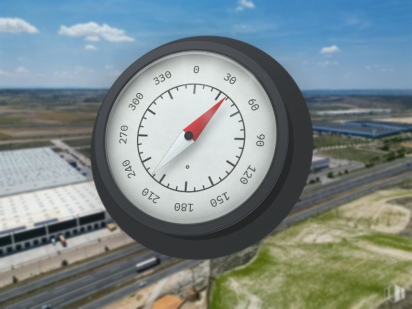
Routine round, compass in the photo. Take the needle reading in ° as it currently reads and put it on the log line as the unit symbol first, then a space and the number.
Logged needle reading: ° 40
